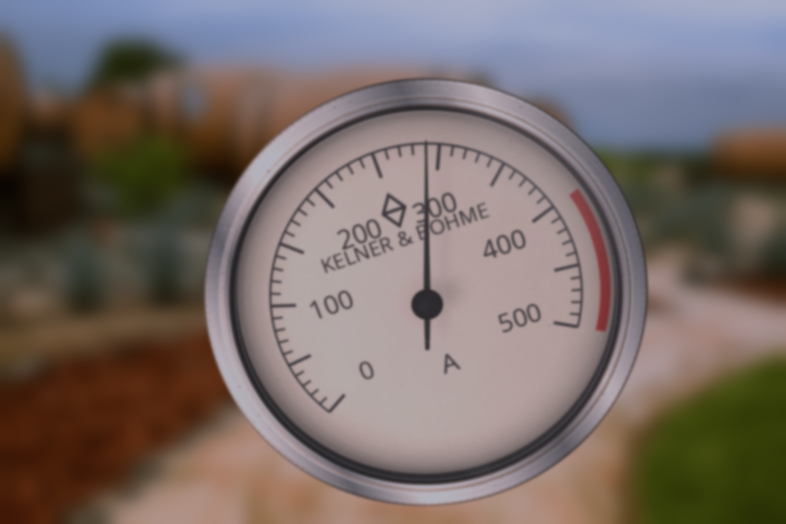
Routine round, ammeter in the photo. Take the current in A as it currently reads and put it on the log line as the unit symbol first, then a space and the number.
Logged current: A 290
